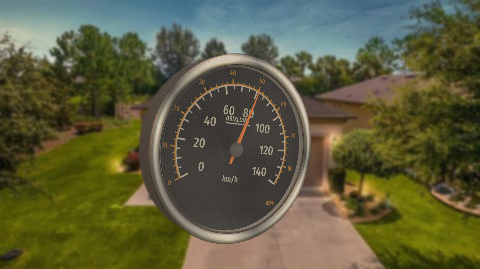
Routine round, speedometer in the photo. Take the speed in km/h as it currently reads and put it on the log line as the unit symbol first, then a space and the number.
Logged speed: km/h 80
